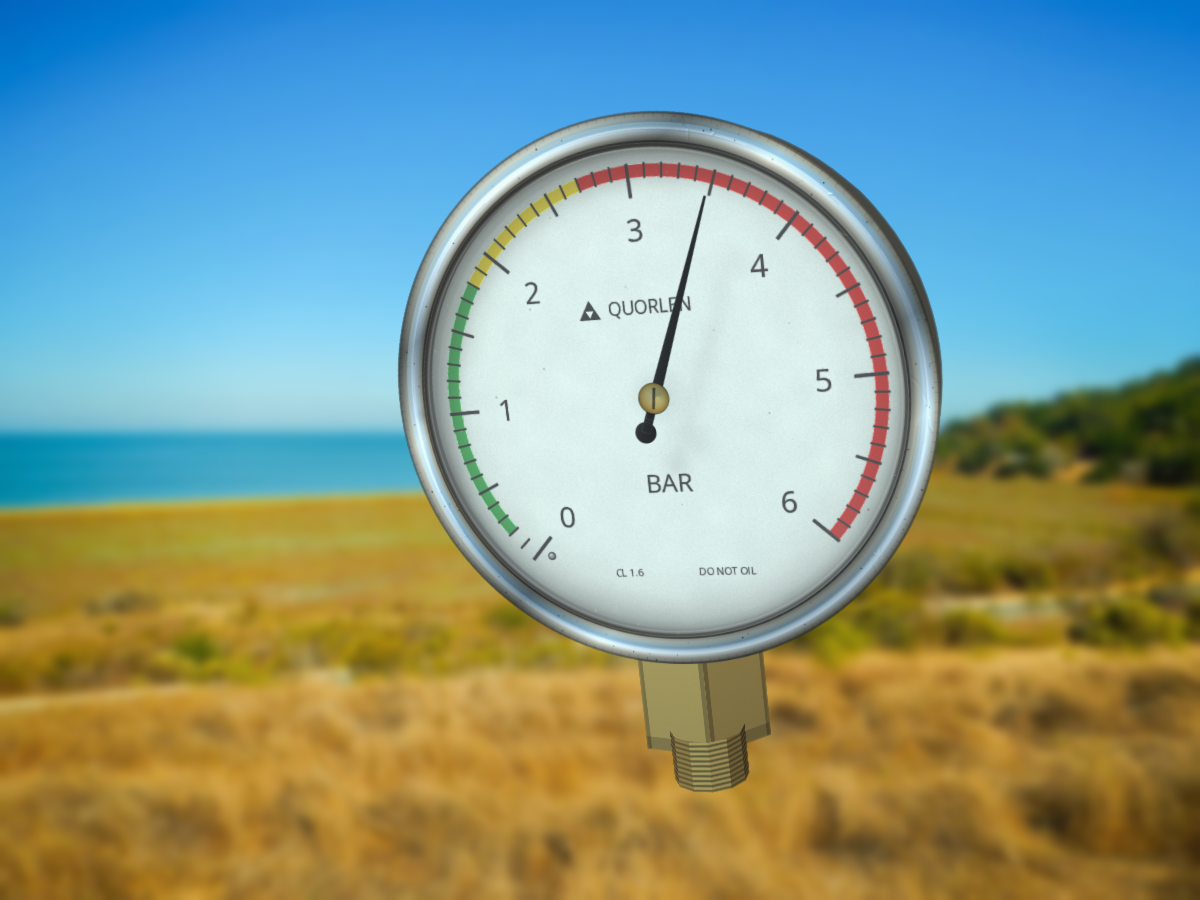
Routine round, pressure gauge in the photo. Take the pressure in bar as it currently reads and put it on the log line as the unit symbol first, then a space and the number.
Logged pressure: bar 3.5
